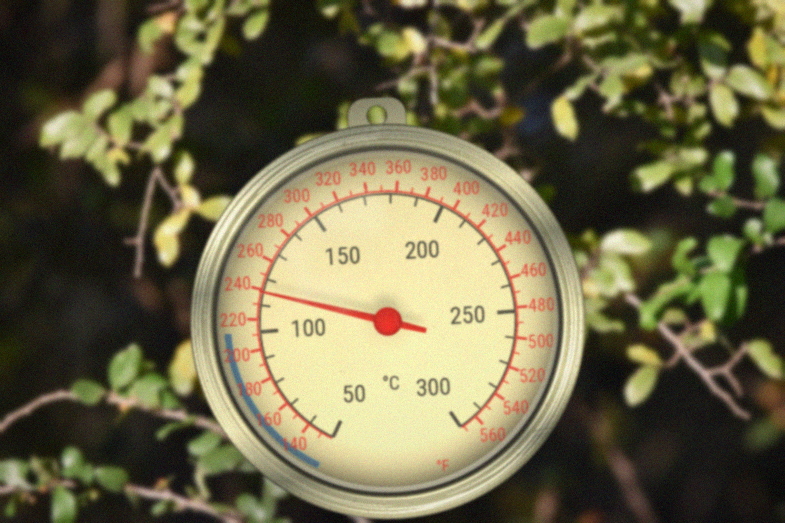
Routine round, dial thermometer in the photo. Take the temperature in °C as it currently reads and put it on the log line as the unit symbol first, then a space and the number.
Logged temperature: °C 115
